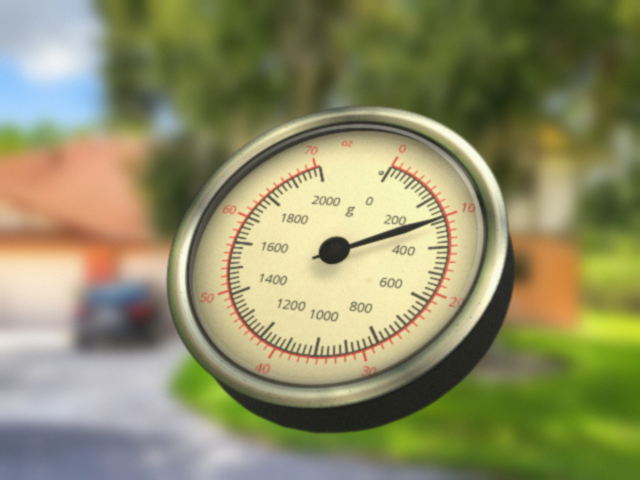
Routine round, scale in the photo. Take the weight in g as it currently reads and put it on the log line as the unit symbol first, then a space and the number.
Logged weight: g 300
